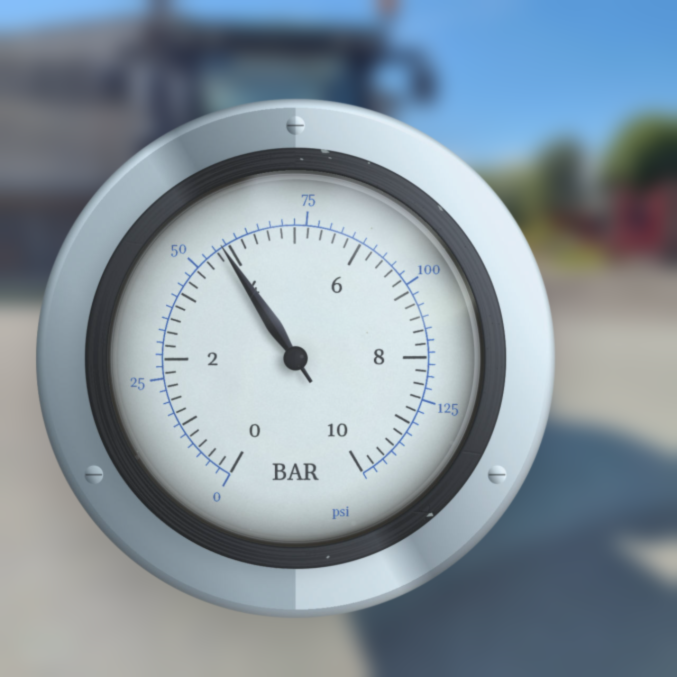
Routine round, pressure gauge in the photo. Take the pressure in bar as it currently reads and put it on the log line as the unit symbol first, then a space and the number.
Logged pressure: bar 3.9
